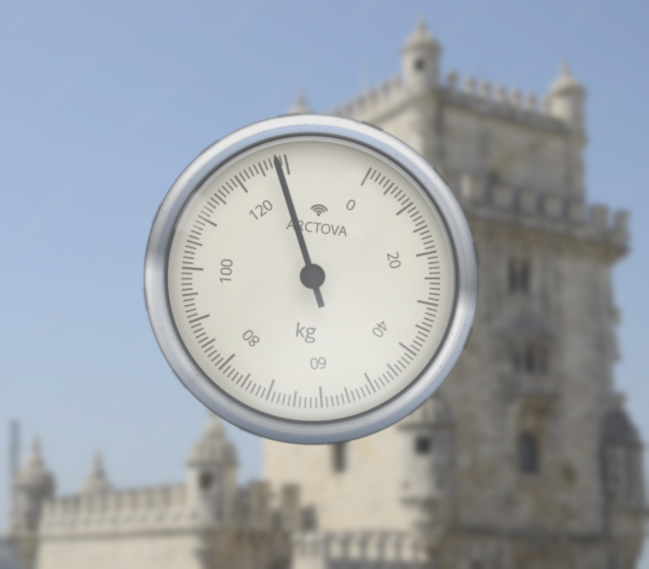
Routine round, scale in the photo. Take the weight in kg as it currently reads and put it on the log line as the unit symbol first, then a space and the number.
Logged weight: kg 128
